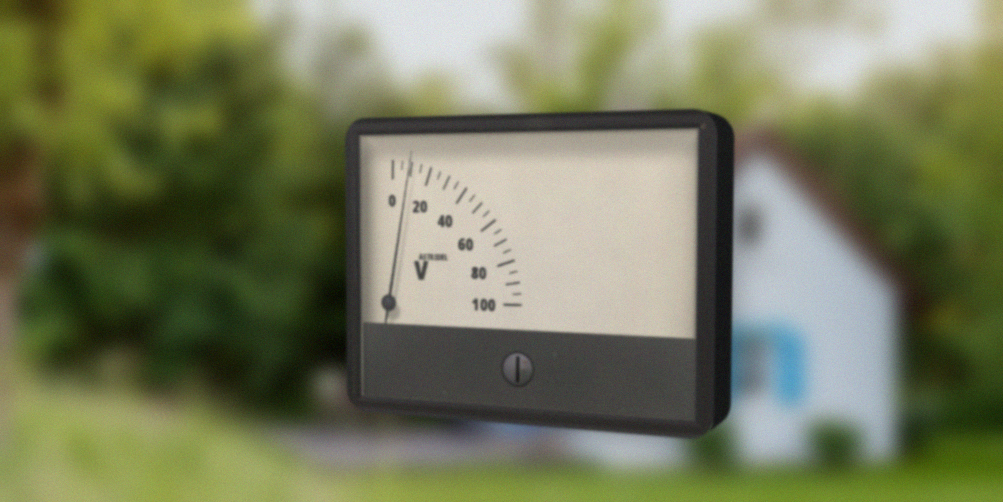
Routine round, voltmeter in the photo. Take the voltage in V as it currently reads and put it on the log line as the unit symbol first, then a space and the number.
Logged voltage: V 10
